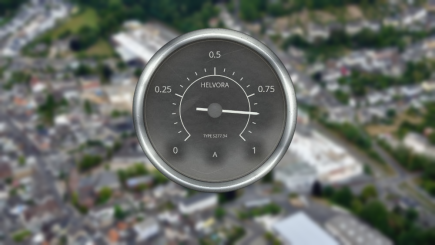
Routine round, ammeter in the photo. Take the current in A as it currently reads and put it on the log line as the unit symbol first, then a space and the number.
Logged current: A 0.85
